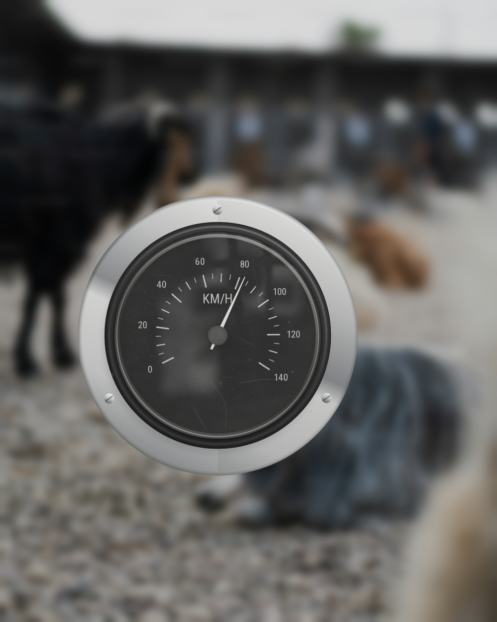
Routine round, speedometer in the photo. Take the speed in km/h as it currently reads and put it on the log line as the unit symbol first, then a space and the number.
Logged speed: km/h 82.5
